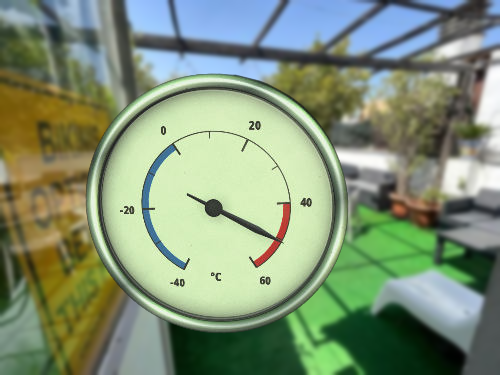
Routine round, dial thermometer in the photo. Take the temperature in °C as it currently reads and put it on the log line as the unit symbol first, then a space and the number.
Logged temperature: °C 50
